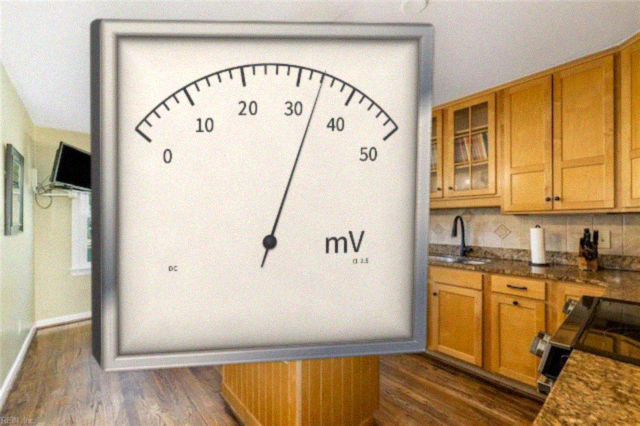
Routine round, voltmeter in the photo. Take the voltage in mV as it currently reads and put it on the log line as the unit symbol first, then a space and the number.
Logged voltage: mV 34
